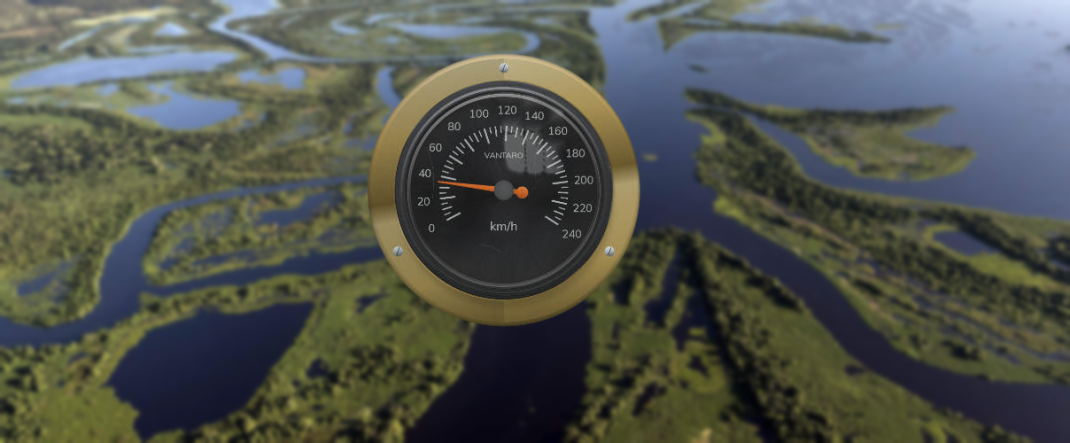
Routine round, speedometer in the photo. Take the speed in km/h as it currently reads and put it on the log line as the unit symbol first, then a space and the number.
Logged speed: km/h 35
